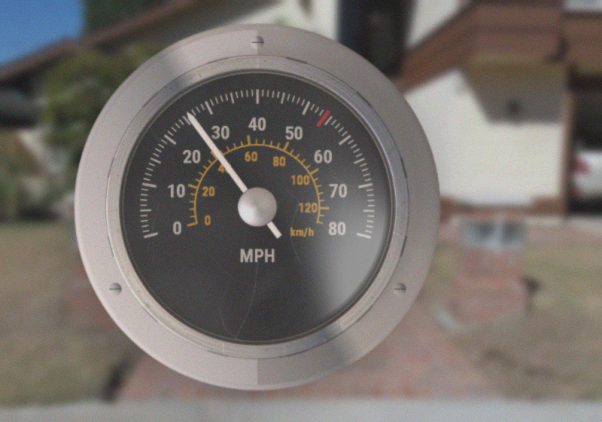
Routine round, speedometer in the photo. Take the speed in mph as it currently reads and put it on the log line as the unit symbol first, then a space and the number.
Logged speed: mph 26
